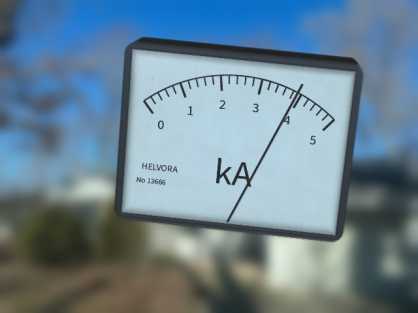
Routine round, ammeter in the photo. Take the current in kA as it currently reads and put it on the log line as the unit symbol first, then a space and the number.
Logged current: kA 3.9
